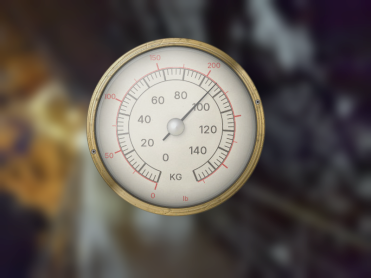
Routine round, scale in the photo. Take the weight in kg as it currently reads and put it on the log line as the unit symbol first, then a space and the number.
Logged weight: kg 96
